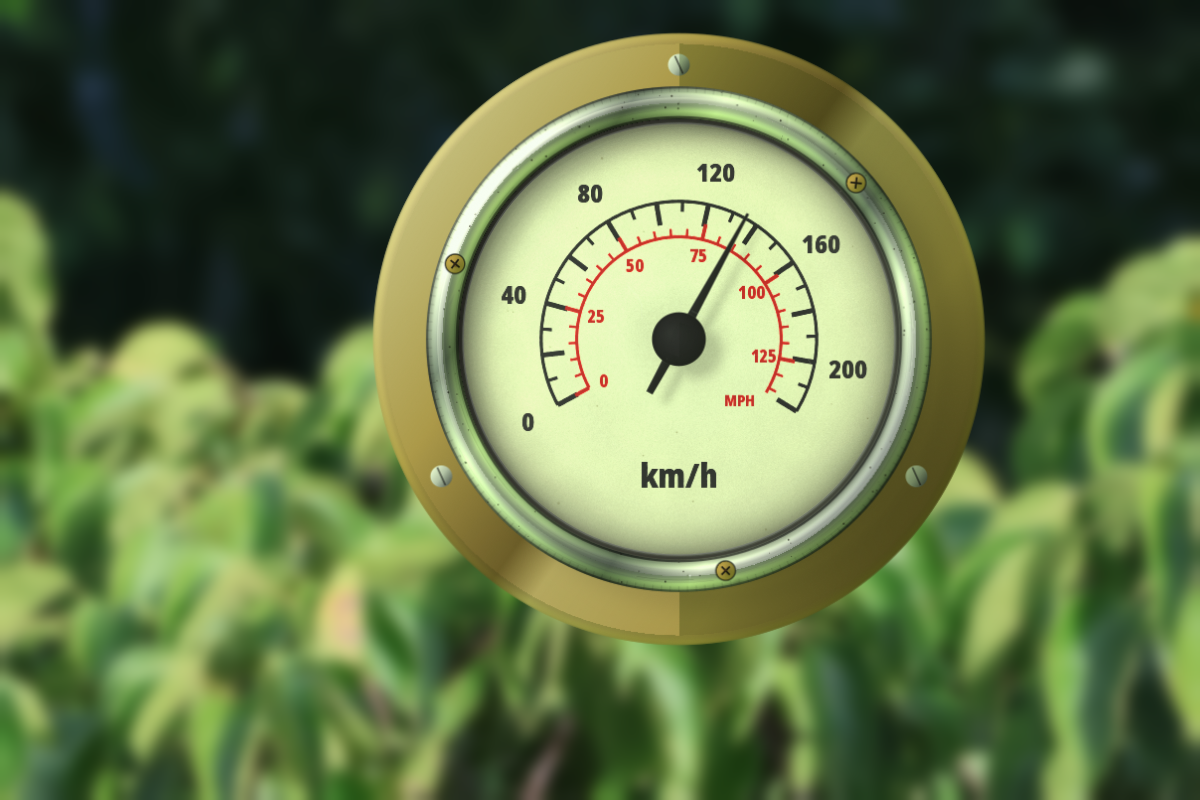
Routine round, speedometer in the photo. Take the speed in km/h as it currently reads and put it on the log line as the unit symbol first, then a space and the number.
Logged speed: km/h 135
